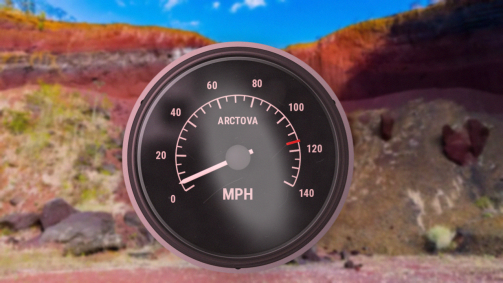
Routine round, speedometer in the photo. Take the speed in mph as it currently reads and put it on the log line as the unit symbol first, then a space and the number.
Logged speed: mph 5
